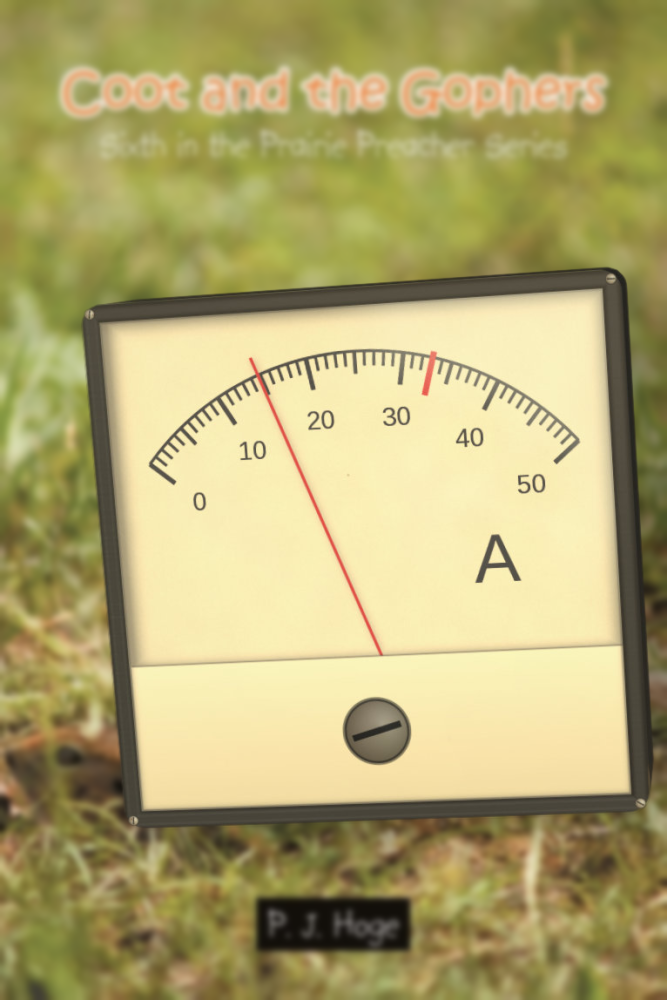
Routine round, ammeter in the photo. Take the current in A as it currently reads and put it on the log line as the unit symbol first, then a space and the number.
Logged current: A 15
